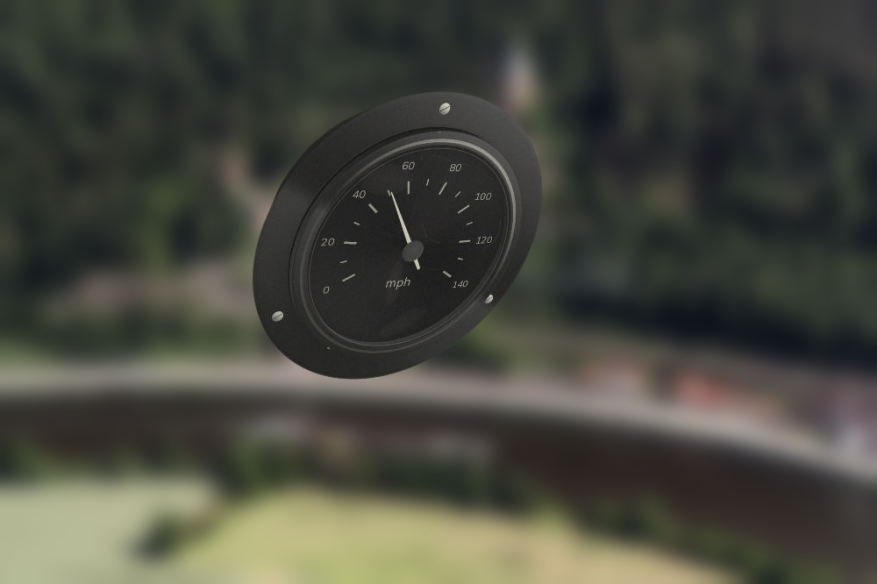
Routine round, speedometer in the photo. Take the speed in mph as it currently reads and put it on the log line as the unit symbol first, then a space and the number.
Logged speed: mph 50
